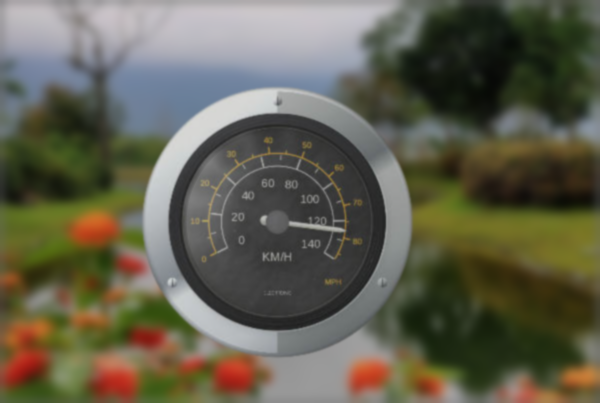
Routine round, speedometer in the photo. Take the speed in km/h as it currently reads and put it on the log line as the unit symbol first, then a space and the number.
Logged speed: km/h 125
